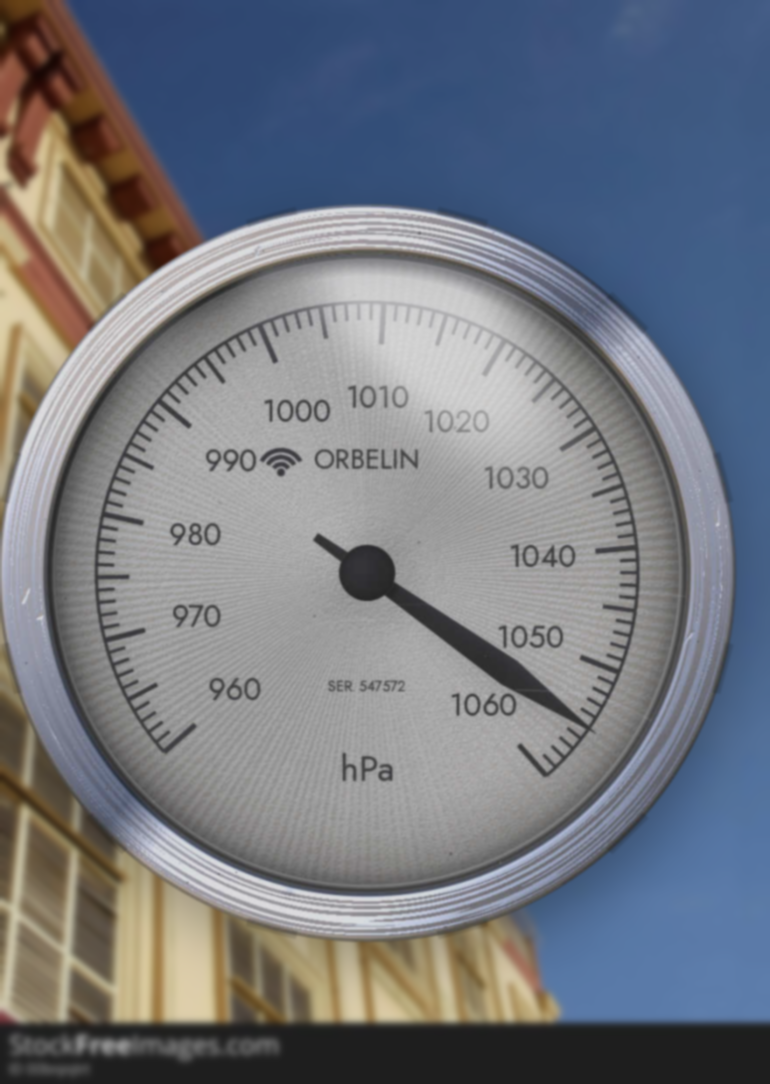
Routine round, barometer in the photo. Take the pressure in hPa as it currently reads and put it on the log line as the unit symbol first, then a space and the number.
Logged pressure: hPa 1055
